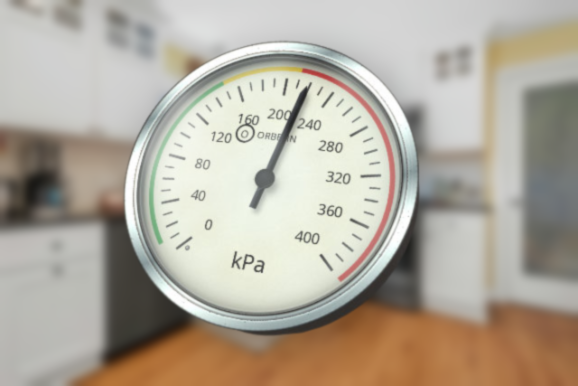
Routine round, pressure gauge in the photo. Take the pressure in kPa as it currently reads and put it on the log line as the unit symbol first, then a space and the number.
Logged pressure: kPa 220
